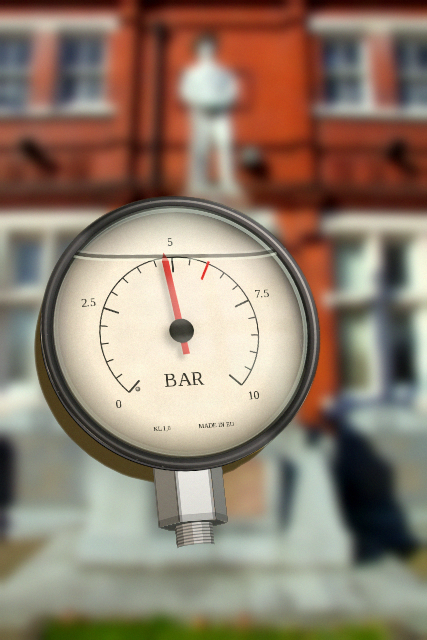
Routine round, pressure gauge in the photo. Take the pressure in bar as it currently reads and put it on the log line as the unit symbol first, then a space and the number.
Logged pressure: bar 4.75
